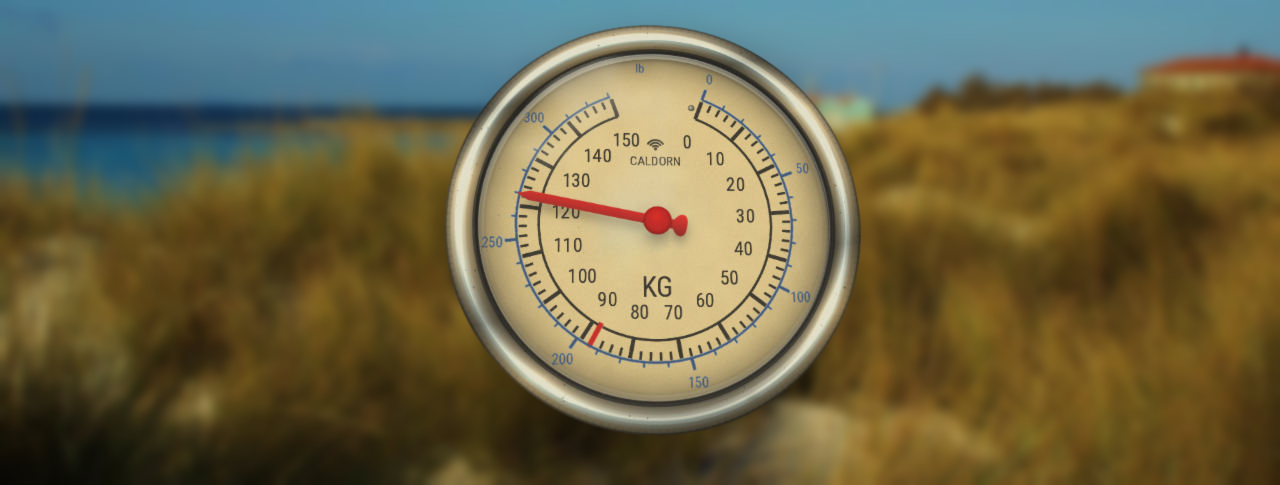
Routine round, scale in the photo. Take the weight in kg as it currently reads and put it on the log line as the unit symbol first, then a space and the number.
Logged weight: kg 122
